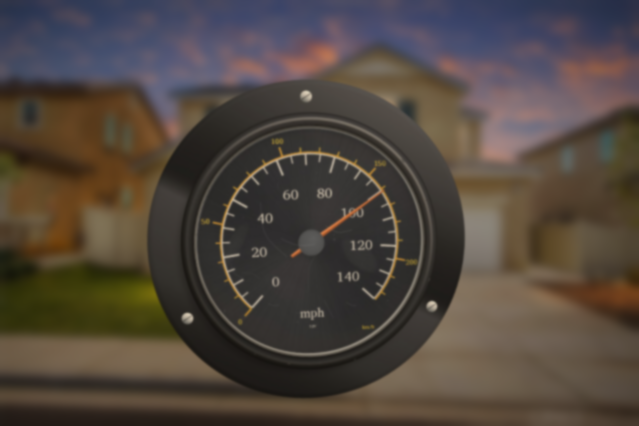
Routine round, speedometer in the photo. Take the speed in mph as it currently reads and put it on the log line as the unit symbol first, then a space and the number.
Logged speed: mph 100
